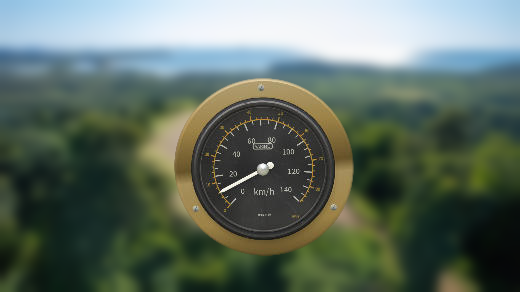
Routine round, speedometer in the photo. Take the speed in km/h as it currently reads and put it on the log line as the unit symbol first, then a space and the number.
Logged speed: km/h 10
